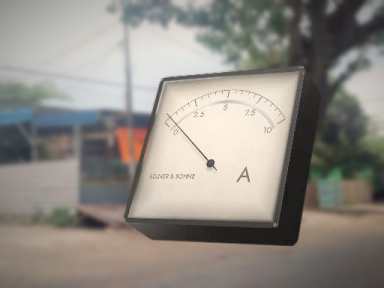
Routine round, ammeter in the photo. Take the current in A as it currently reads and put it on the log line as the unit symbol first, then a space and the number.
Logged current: A 0.5
